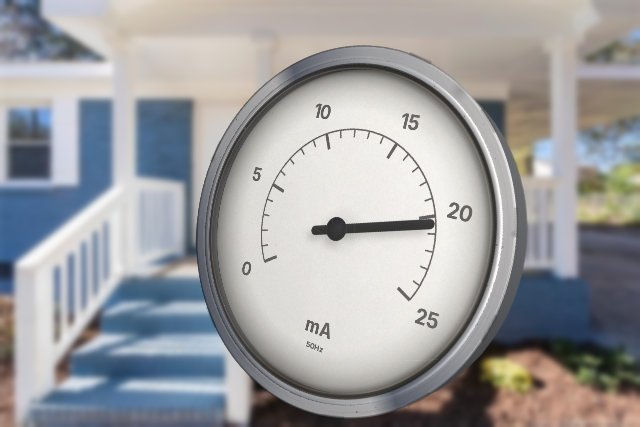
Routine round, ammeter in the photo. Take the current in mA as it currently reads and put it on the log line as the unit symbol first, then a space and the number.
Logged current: mA 20.5
